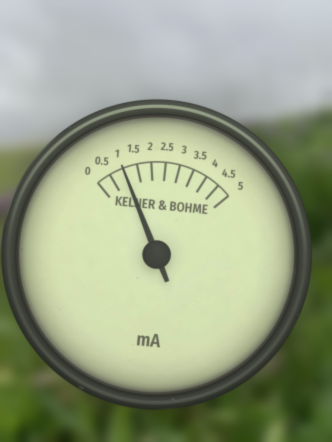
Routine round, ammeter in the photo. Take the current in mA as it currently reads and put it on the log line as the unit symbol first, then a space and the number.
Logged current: mA 1
